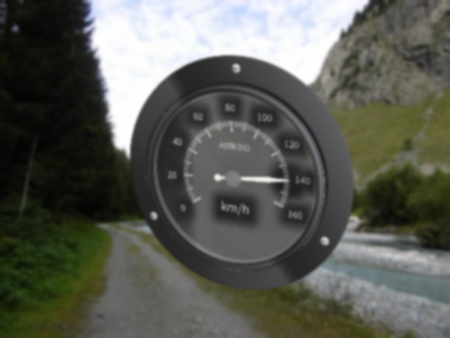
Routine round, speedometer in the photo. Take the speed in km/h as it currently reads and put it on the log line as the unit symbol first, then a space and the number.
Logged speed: km/h 140
